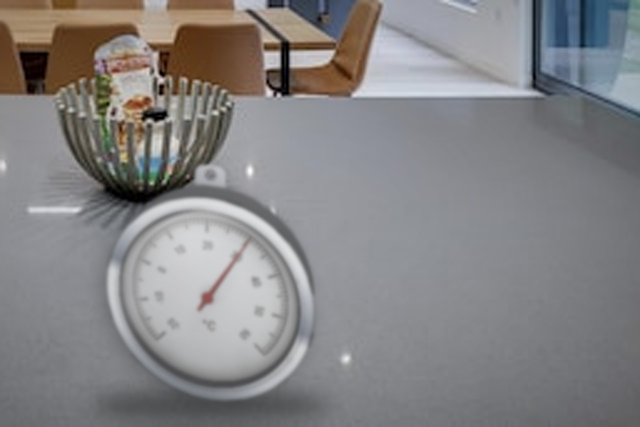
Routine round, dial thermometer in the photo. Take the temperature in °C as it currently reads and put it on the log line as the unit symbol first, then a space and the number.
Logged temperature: °C 30
